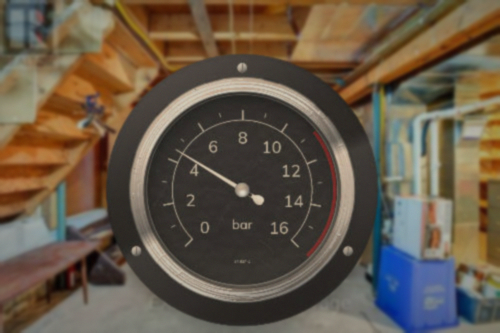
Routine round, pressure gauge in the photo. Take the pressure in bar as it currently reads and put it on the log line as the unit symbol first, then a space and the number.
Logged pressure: bar 4.5
